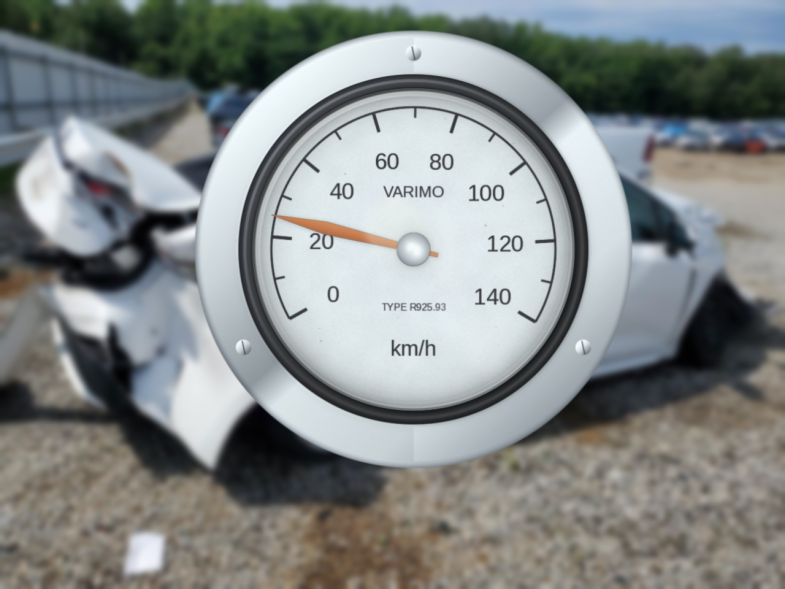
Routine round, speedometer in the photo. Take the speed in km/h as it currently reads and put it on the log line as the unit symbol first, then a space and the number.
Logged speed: km/h 25
